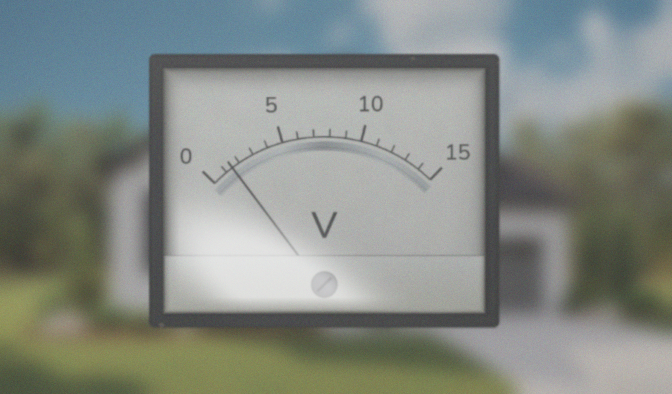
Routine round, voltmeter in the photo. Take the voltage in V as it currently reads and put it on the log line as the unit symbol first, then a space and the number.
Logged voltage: V 1.5
